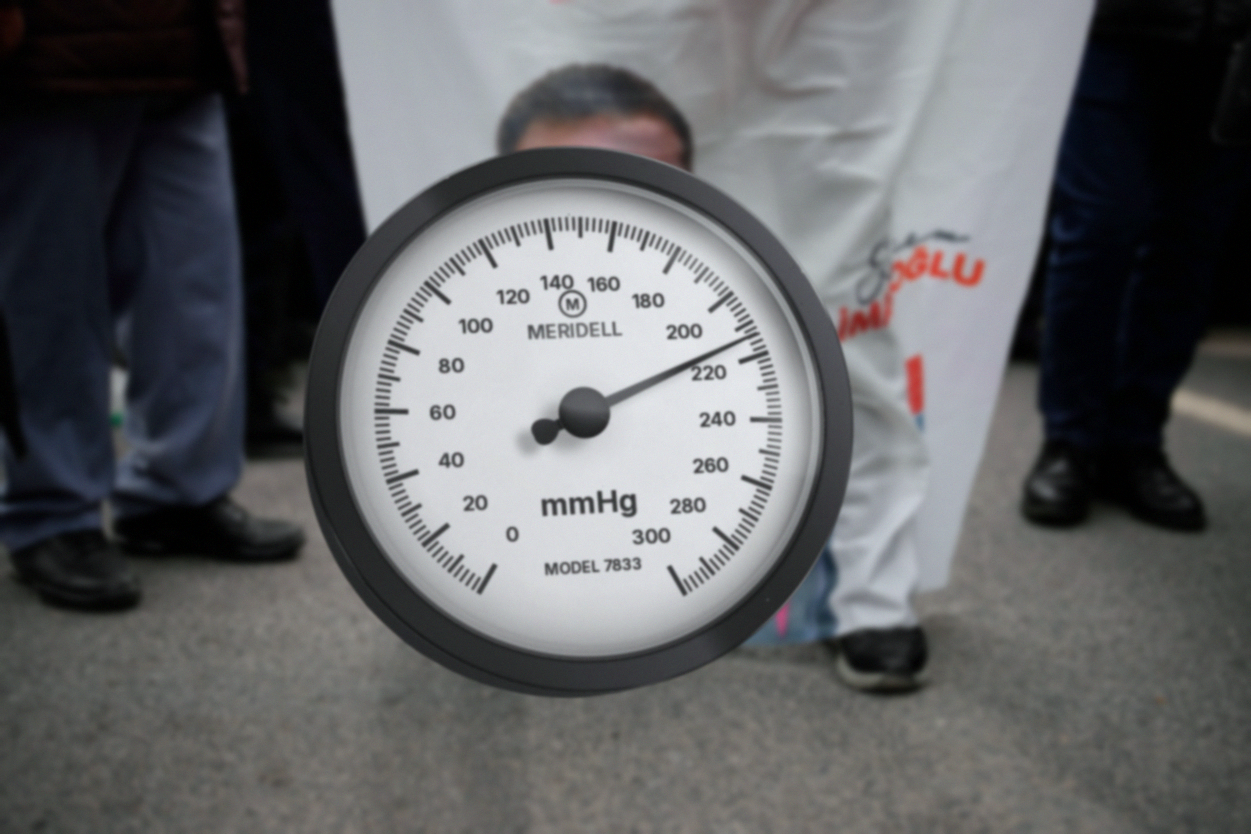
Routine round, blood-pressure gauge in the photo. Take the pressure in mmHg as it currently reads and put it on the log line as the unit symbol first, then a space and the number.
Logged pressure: mmHg 214
